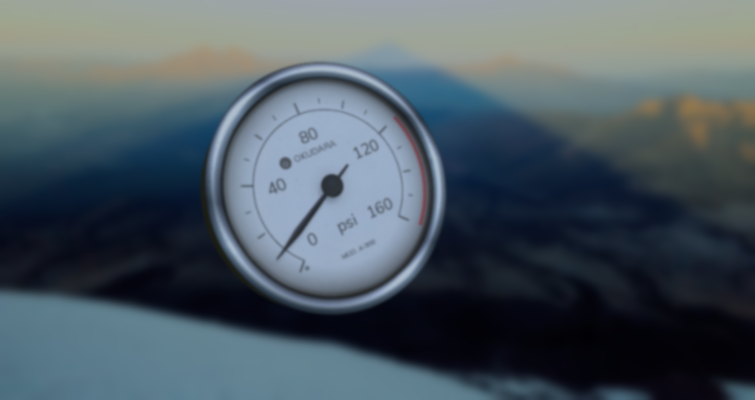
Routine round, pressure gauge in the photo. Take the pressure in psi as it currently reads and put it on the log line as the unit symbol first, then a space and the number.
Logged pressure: psi 10
